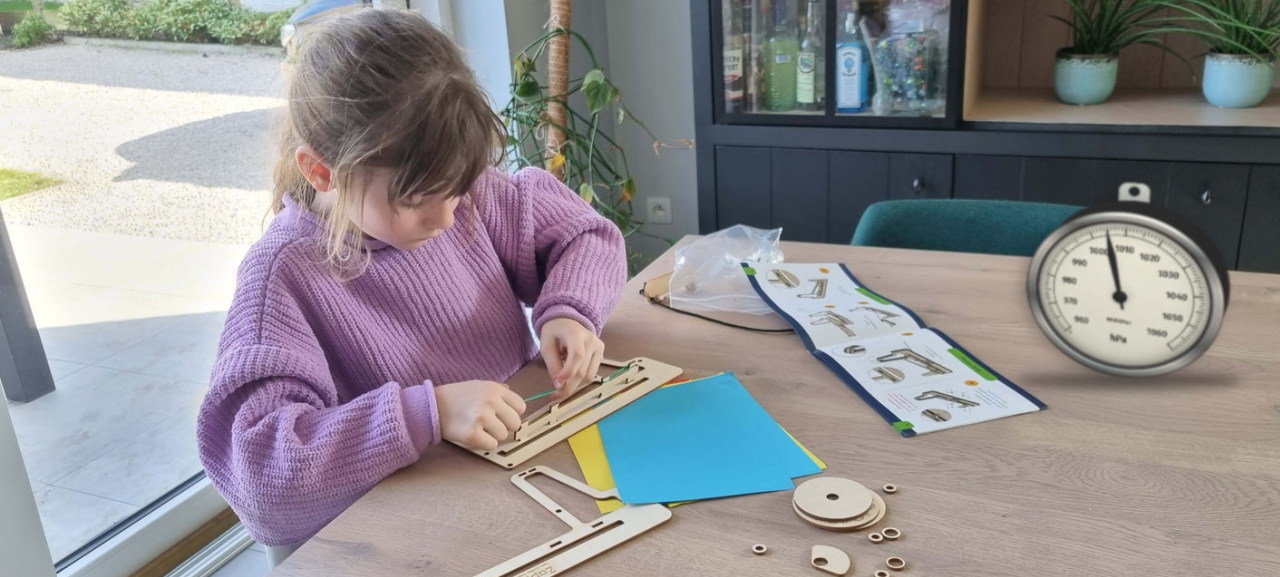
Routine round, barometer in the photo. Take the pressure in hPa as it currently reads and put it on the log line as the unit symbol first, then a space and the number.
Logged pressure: hPa 1005
